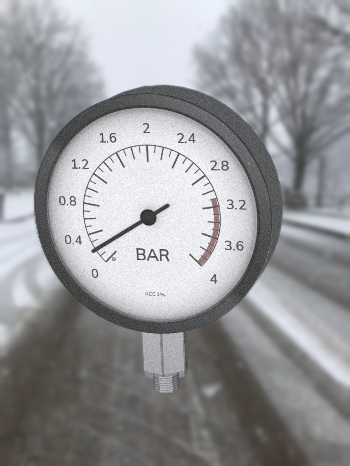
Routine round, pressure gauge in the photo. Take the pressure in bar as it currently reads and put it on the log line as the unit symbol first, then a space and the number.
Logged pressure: bar 0.2
